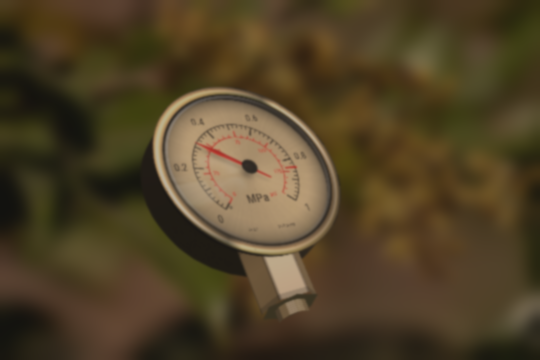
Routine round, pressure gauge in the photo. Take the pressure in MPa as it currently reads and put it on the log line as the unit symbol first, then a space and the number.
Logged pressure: MPa 0.3
